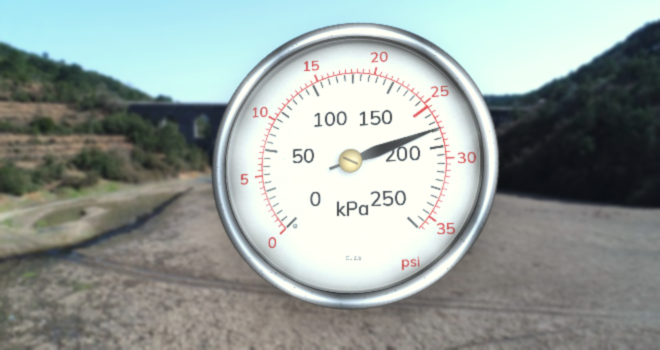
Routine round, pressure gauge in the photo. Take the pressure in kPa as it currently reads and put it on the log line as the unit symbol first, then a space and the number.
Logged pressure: kPa 190
